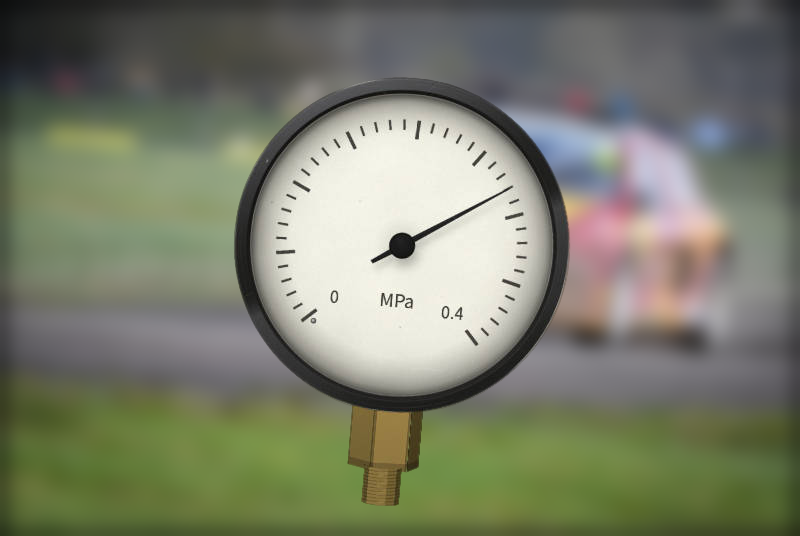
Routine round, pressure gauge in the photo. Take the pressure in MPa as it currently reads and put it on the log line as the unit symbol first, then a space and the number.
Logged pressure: MPa 0.28
